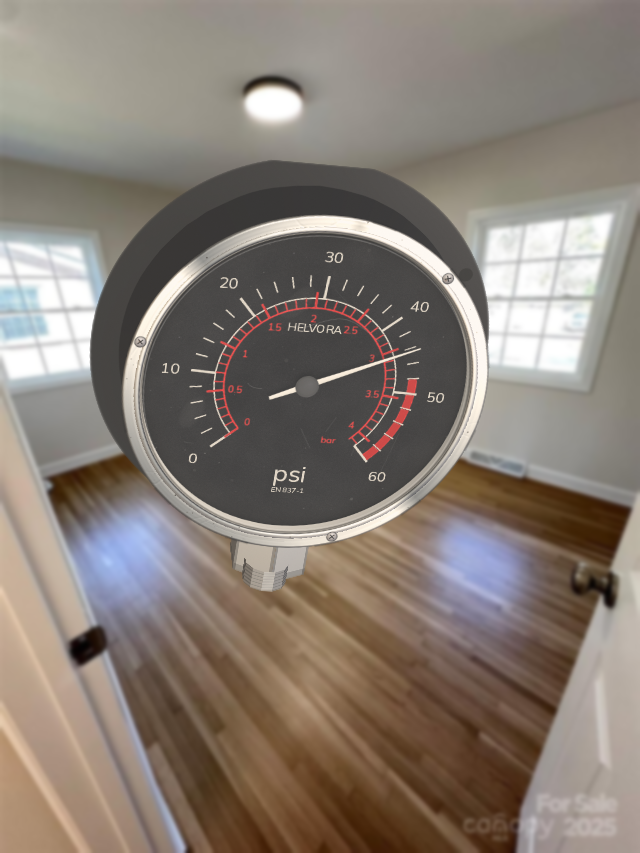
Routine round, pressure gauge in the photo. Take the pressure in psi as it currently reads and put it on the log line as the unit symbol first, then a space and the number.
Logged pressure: psi 44
